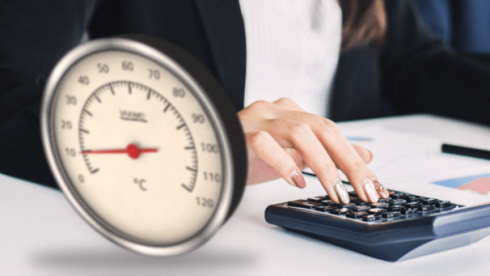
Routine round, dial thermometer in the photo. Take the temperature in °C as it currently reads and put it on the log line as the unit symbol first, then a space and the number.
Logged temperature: °C 10
